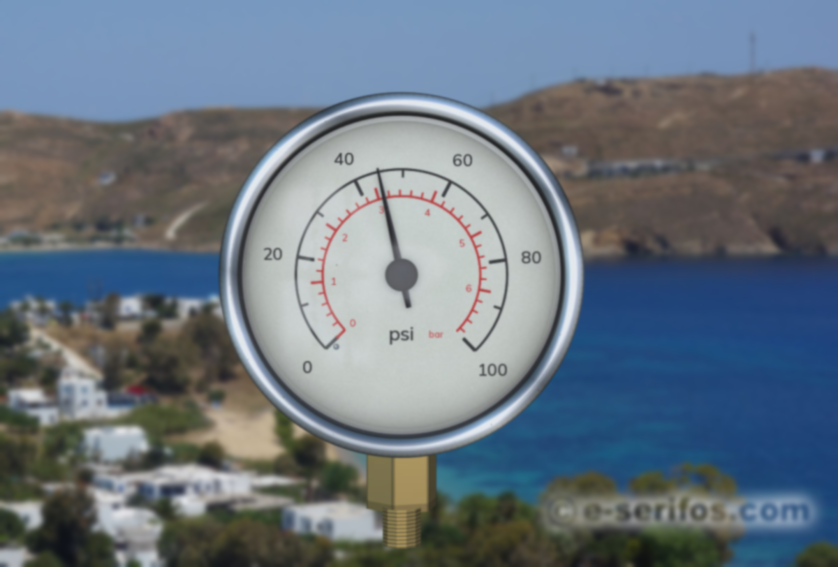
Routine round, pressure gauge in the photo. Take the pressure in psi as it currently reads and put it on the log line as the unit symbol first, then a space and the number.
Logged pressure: psi 45
